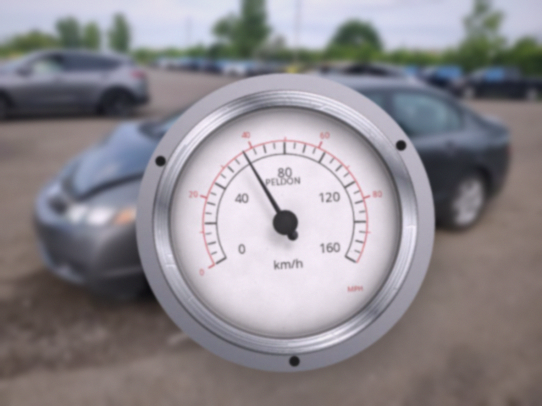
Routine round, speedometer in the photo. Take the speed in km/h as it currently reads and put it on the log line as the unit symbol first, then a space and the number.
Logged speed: km/h 60
